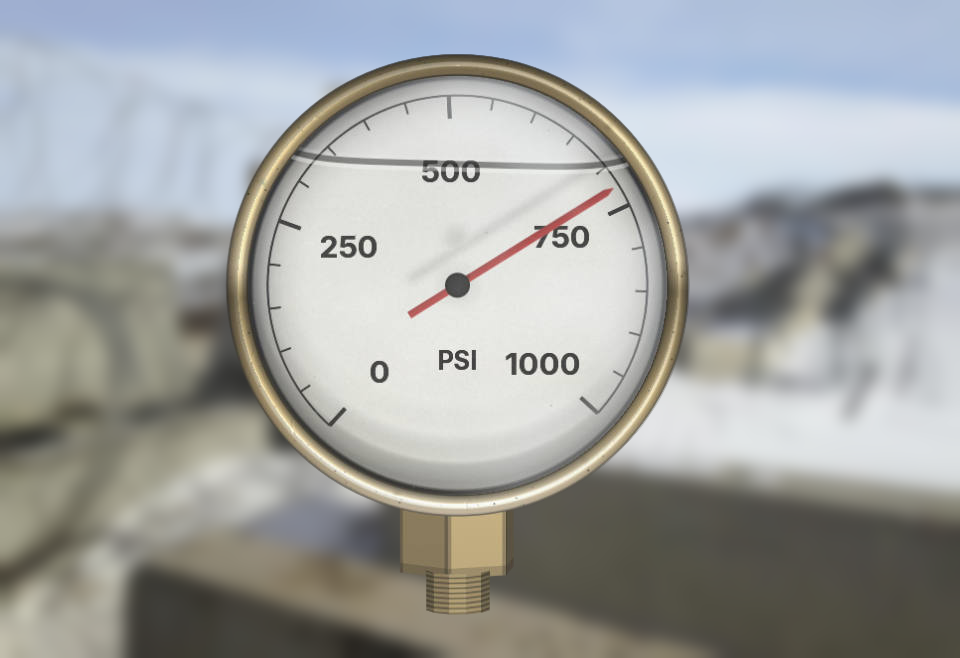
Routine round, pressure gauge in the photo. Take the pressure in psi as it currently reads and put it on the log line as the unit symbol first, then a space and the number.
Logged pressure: psi 725
